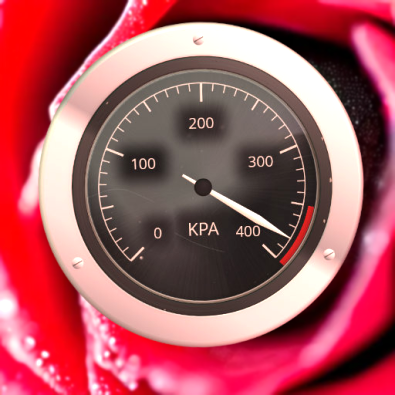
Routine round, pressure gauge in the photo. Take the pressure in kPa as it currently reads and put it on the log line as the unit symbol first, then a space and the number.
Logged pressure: kPa 380
